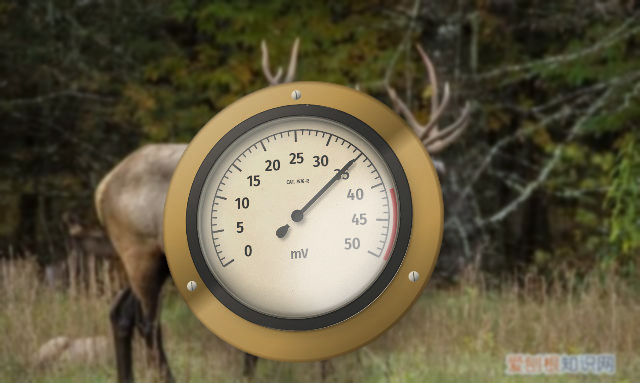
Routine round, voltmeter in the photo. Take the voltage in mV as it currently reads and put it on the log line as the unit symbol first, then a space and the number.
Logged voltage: mV 35
